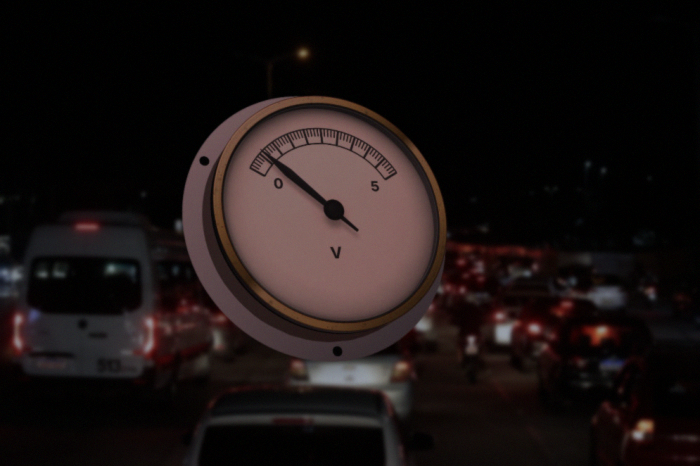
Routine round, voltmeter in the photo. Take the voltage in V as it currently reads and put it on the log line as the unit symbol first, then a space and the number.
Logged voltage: V 0.5
